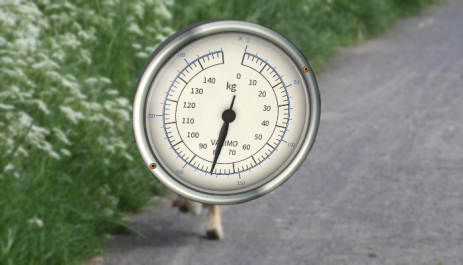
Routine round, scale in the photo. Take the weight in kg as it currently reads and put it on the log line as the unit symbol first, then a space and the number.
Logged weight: kg 80
